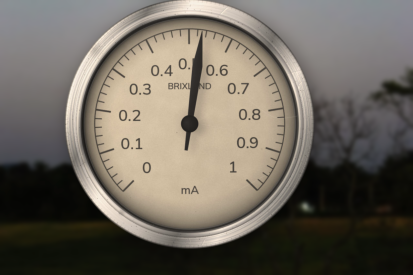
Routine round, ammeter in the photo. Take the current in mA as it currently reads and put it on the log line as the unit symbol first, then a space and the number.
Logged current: mA 0.53
